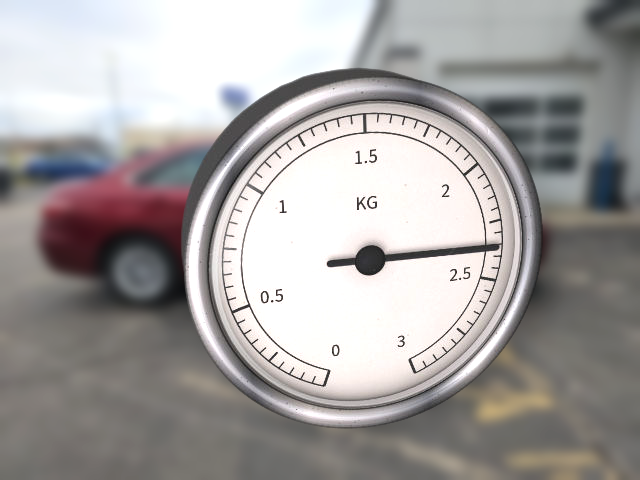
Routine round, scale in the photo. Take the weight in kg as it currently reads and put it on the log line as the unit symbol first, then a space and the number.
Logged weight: kg 2.35
